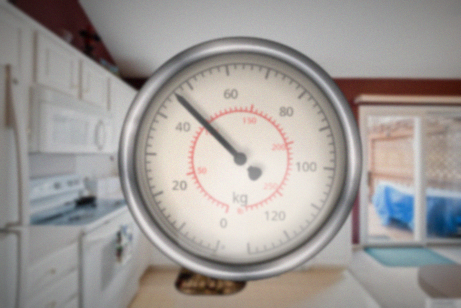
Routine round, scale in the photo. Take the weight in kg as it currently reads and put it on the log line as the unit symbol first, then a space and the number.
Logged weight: kg 46
